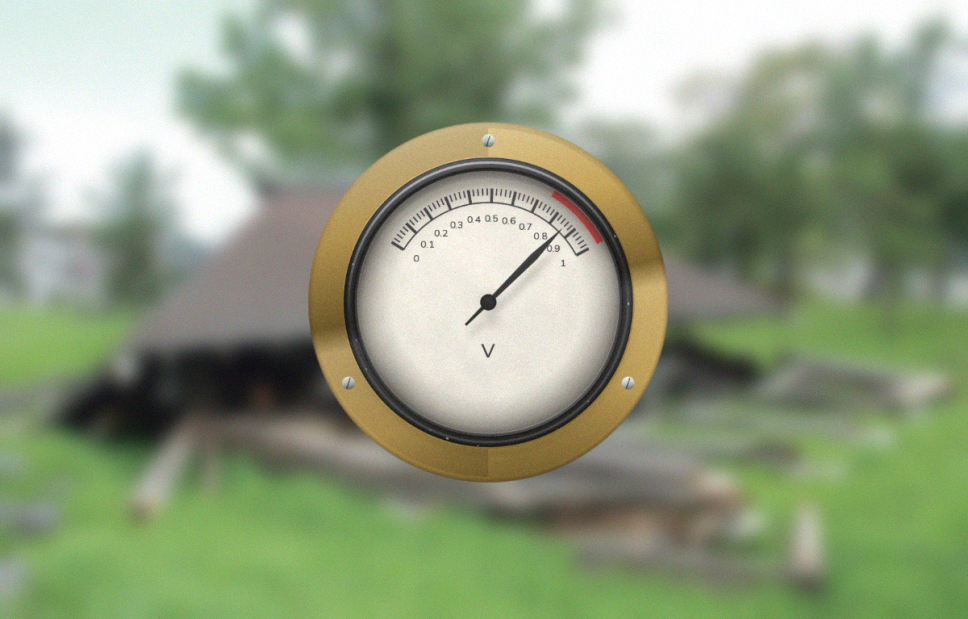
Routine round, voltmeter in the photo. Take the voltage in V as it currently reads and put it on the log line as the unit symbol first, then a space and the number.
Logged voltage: V 0.86
